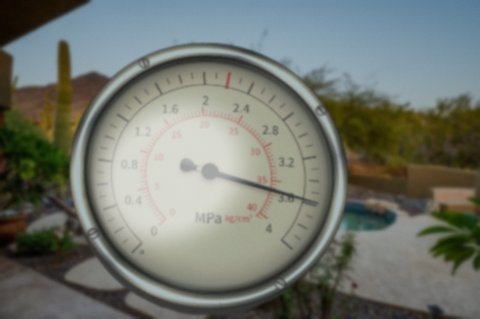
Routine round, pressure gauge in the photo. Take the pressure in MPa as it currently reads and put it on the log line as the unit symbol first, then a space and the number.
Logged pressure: MPa 3.6
